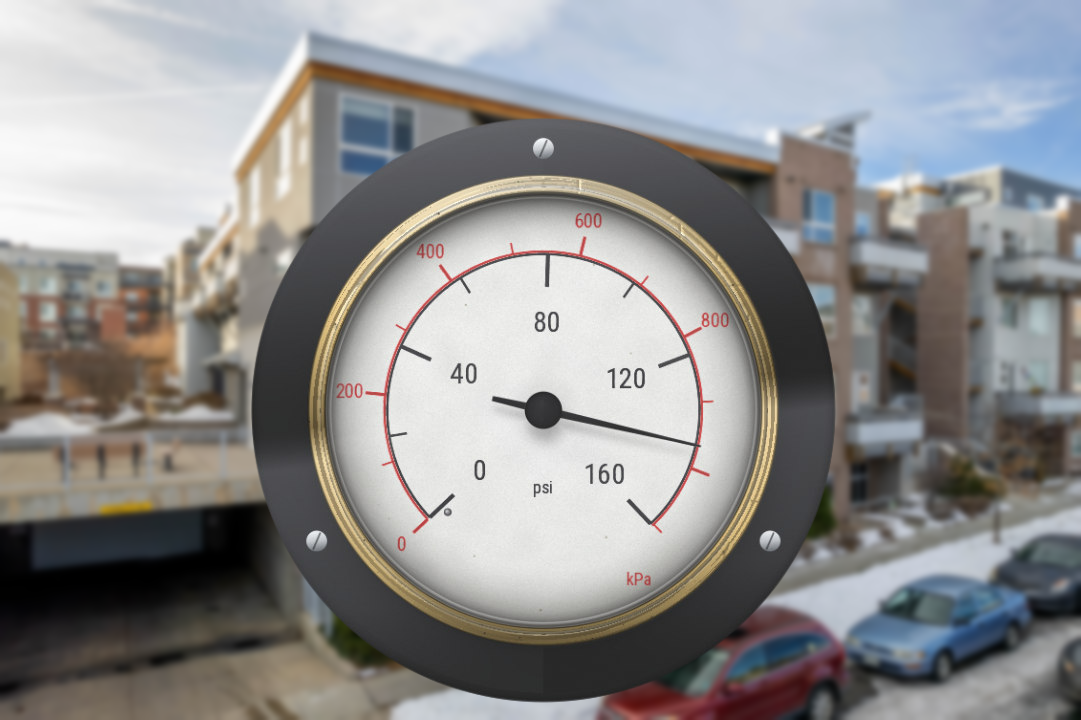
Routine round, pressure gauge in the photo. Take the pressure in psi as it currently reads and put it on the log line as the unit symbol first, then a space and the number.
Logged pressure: psi 140
